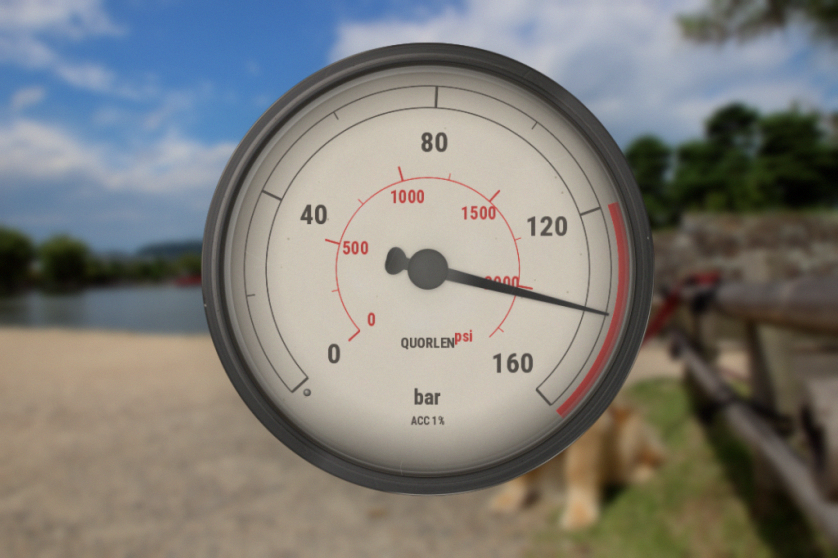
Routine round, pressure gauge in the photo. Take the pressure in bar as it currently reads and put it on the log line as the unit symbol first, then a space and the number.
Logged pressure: bar 140
